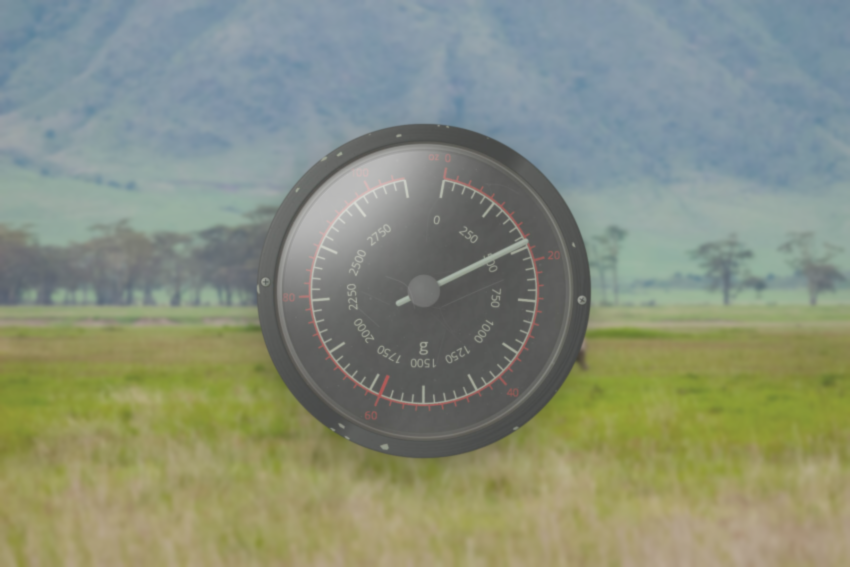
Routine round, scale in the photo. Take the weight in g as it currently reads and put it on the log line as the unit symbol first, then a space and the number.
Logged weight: g 475
